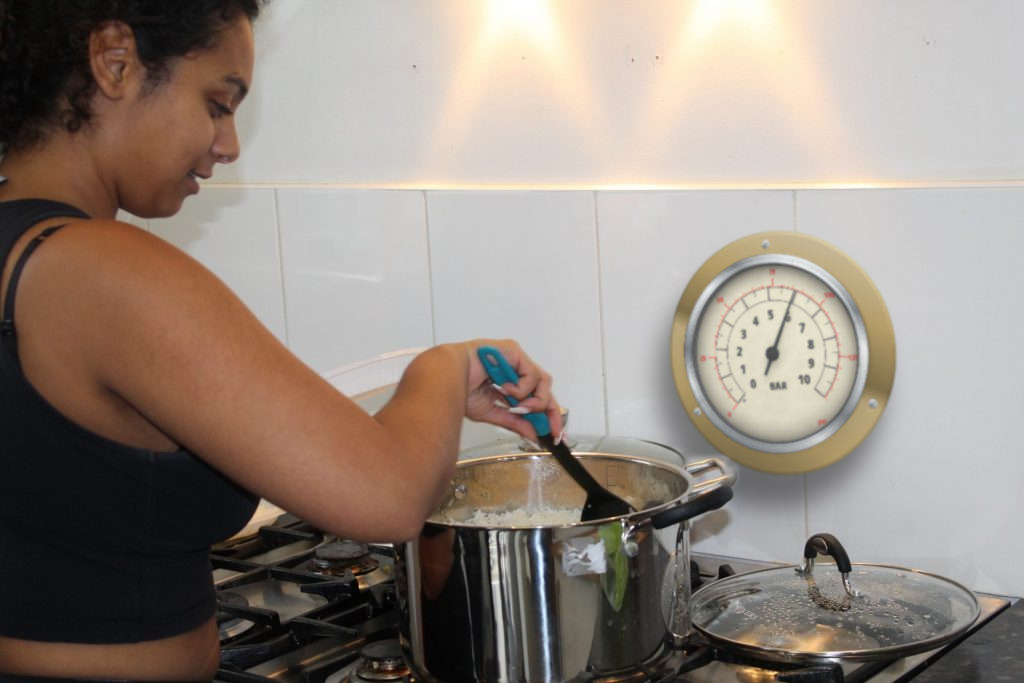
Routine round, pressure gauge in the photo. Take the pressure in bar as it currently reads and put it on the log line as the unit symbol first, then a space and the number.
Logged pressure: bar 6
